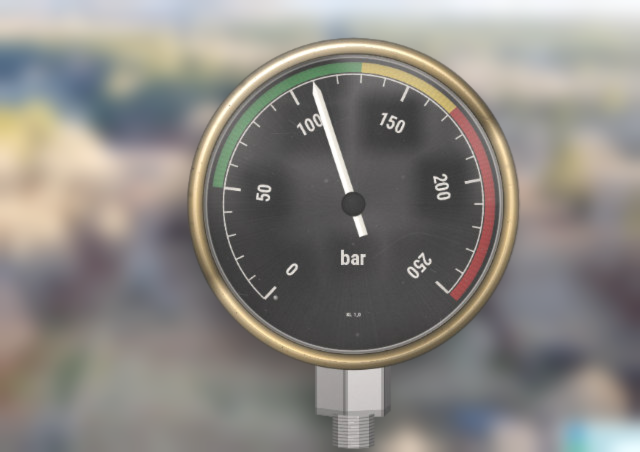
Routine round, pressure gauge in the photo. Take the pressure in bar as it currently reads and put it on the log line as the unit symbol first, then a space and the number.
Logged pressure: bar 110
